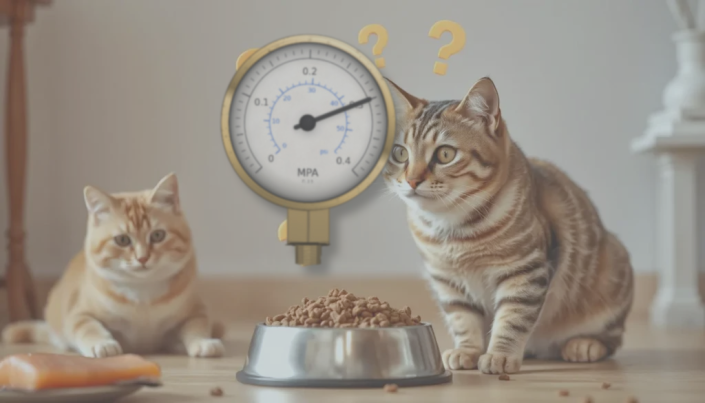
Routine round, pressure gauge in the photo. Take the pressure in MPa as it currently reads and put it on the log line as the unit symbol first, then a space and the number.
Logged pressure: MPa 0.3
